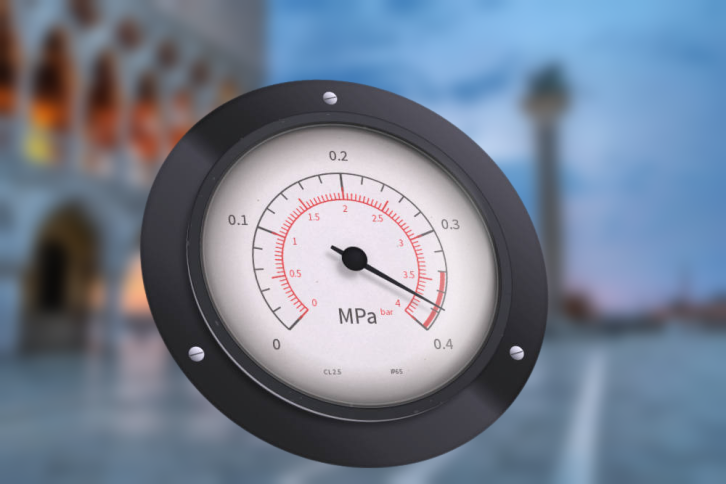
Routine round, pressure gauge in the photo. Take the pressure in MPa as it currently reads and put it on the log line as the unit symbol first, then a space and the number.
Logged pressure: MPa 0.38
